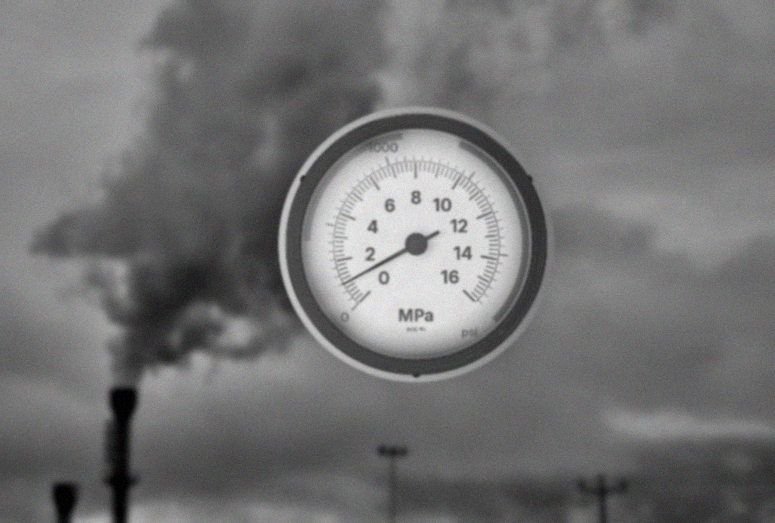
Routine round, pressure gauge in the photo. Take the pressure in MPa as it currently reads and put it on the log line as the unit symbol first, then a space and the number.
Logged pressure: MPa 1
